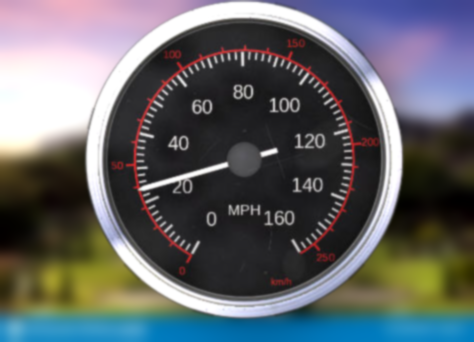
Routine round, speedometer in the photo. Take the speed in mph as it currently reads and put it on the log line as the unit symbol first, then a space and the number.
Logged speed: mph 24
